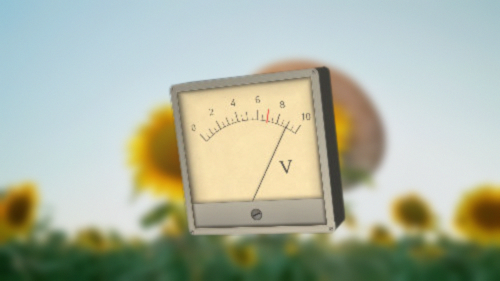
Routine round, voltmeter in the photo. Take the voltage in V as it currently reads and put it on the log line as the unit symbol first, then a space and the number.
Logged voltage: V 9
